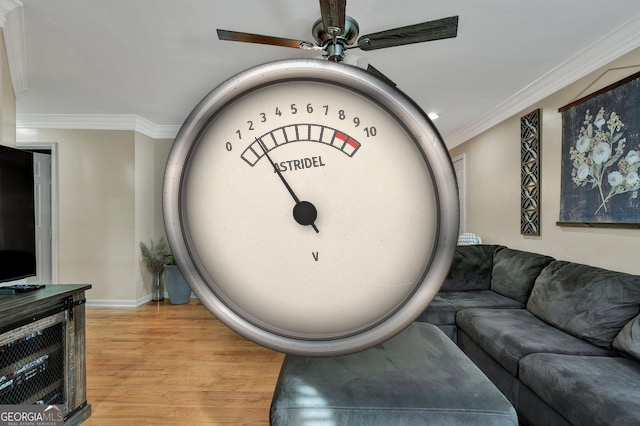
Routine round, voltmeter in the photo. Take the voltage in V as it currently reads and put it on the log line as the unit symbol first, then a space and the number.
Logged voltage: V 2
